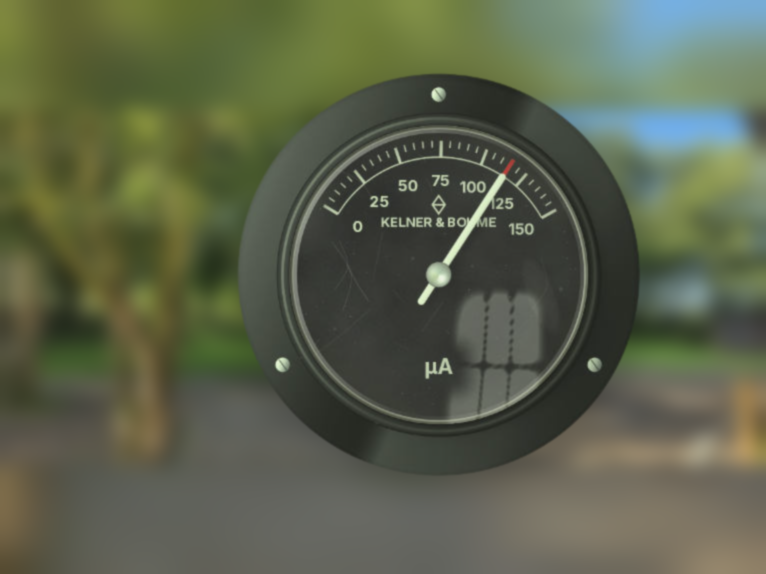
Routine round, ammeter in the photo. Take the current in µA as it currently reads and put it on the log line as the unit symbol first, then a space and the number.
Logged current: µA 115
